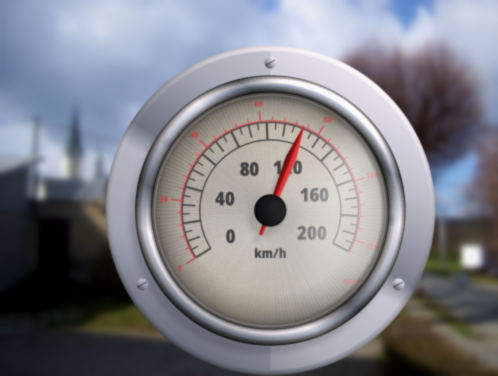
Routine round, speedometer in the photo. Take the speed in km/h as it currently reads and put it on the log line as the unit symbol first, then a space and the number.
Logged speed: km/h 120
